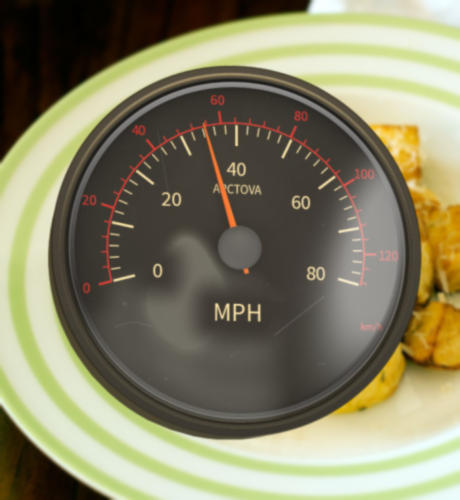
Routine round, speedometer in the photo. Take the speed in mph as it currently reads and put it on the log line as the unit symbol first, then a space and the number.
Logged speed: mph 34
